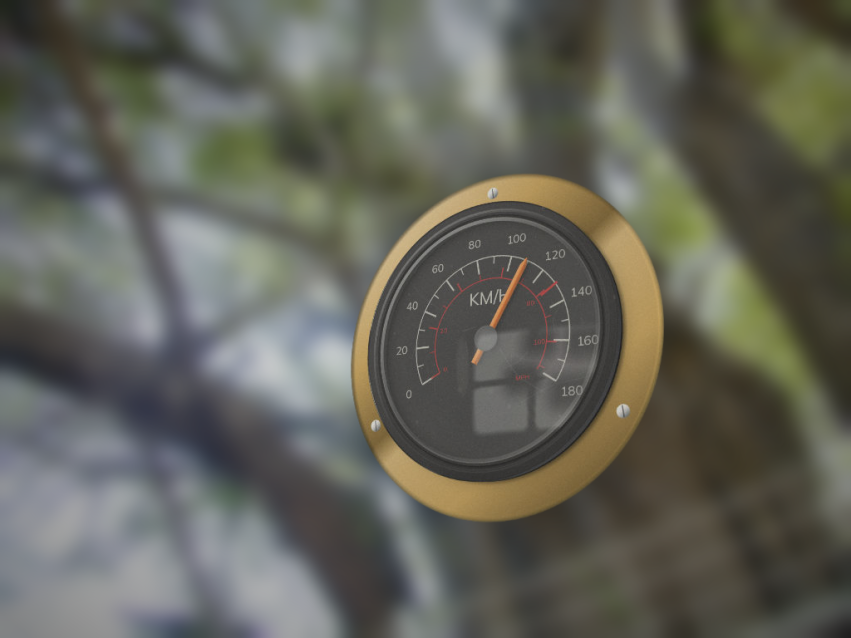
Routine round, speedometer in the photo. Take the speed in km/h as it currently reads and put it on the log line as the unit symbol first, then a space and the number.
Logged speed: km/h 110
